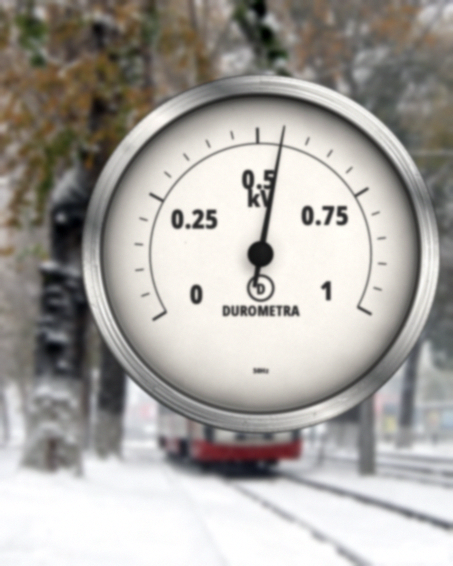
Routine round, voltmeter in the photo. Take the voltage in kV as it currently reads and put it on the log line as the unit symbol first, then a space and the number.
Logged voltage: kV 0.55
